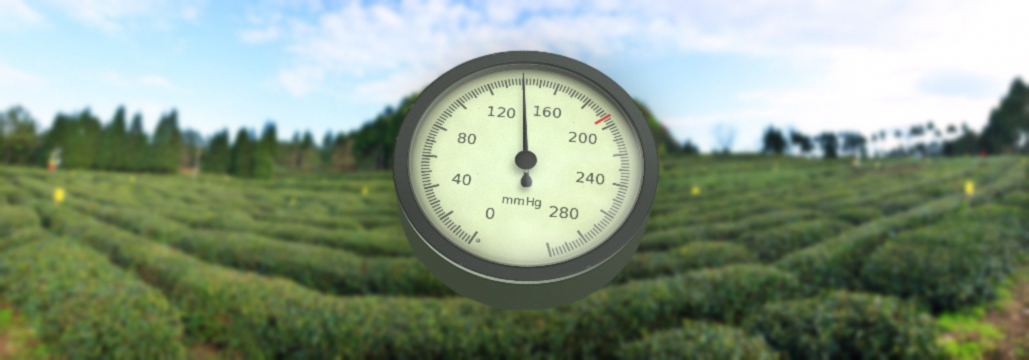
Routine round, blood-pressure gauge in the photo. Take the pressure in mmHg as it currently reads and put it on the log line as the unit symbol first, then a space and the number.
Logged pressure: mmHg 140
